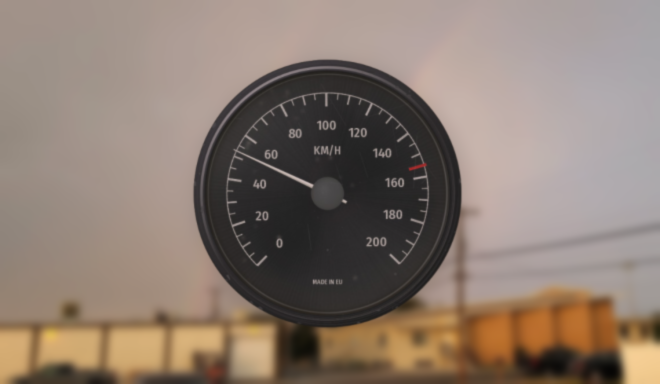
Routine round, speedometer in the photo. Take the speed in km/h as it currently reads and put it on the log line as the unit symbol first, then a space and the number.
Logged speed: km/h 52.5
